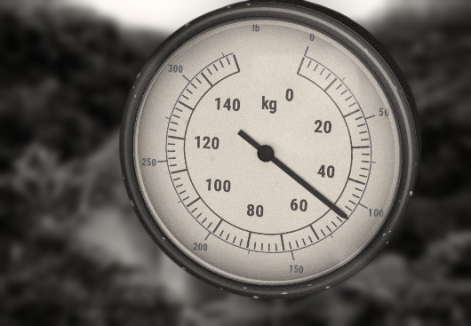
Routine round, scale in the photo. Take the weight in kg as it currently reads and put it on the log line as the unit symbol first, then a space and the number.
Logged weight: kg 50
